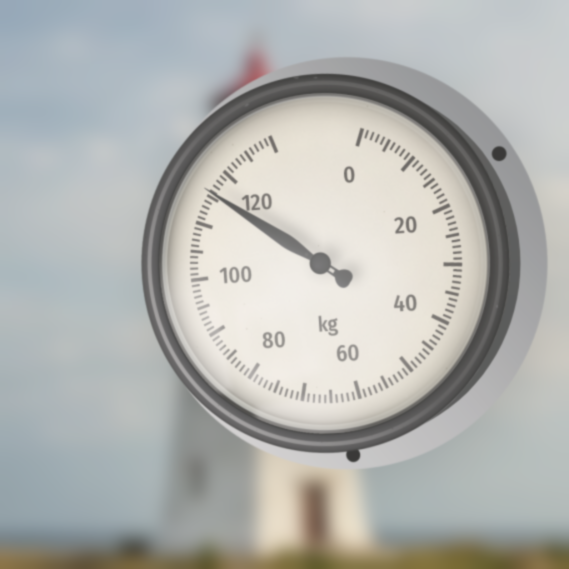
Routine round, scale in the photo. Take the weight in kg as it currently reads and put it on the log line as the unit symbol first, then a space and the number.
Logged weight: kg 116
